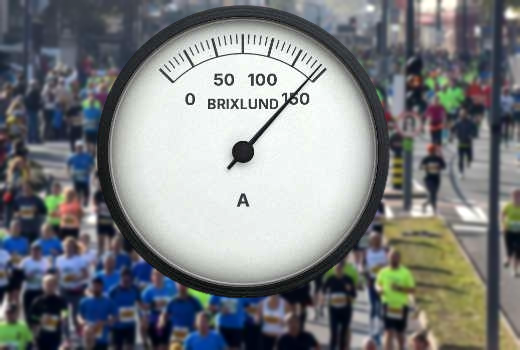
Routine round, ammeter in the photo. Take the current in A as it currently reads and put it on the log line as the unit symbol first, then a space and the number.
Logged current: A 145
